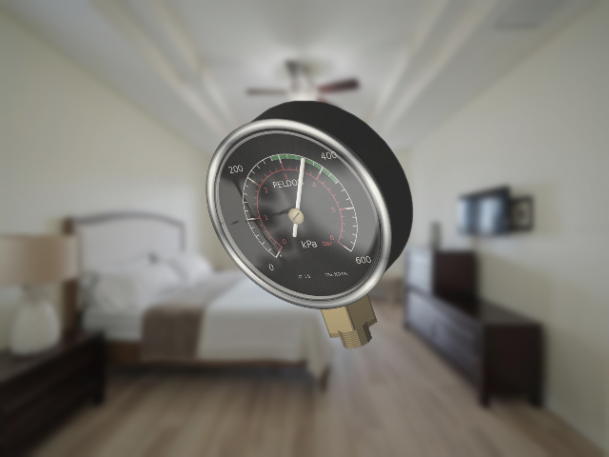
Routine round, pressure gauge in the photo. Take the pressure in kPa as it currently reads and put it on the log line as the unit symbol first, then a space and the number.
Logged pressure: kPa 360
